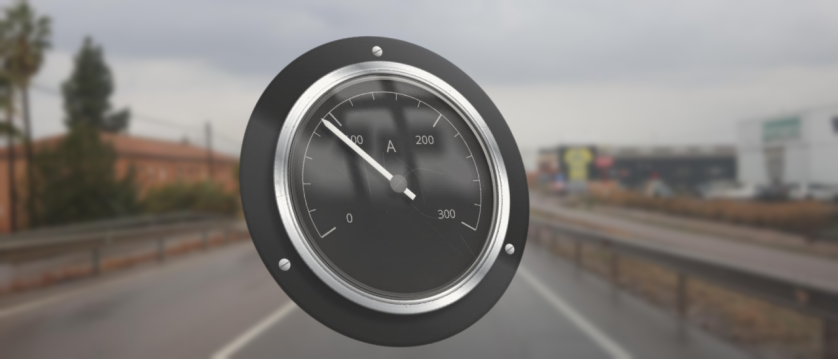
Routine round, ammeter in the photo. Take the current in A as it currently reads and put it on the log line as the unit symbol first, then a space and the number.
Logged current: A 90
